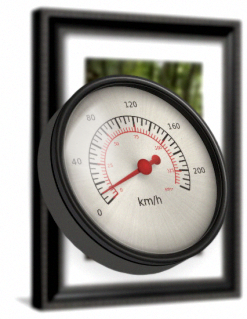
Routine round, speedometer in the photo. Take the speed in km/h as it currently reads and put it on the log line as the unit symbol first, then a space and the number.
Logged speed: km/h 10
